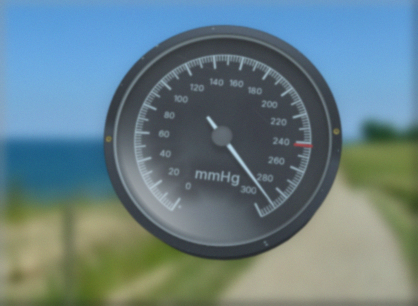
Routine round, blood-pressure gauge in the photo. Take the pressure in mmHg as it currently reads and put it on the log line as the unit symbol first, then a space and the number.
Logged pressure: mmHg 290
